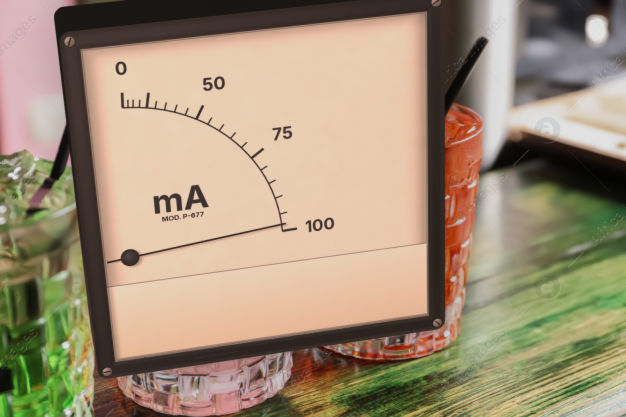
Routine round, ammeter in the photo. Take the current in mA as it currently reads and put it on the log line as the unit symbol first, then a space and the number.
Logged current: mA 97.5
